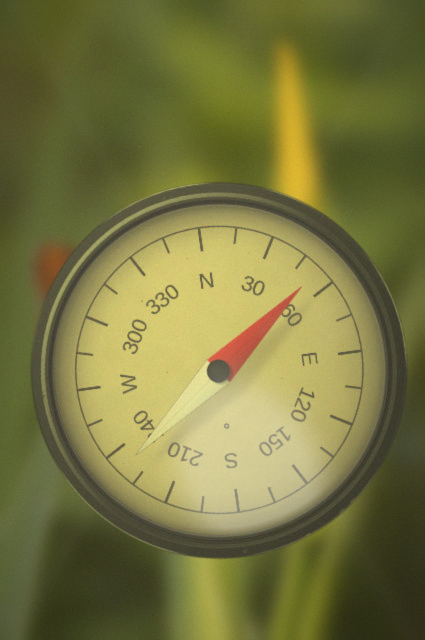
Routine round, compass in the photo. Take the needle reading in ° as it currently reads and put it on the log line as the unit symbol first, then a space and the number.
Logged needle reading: ° 52.5
